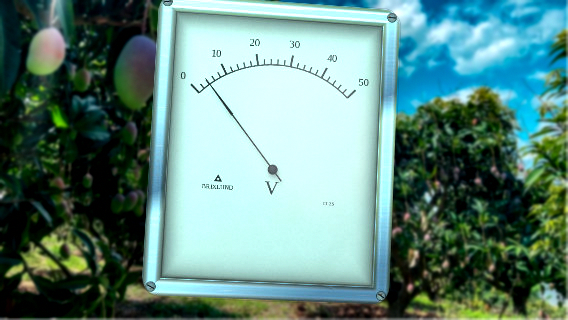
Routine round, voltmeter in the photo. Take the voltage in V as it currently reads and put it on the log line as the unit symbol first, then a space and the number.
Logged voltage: V 4
